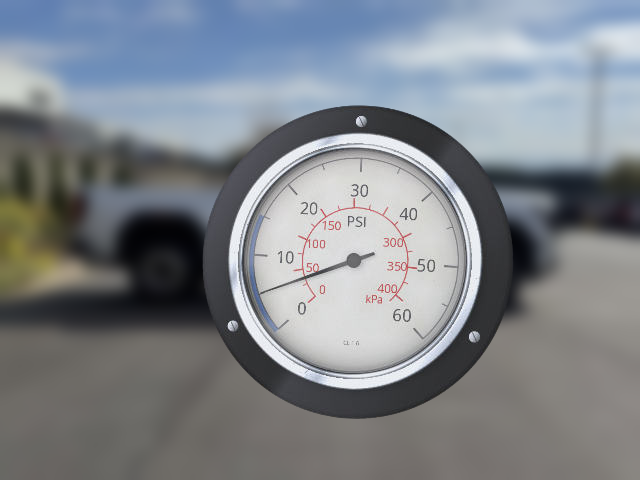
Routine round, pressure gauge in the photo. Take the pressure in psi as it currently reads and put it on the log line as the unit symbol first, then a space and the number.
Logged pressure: psi 5
